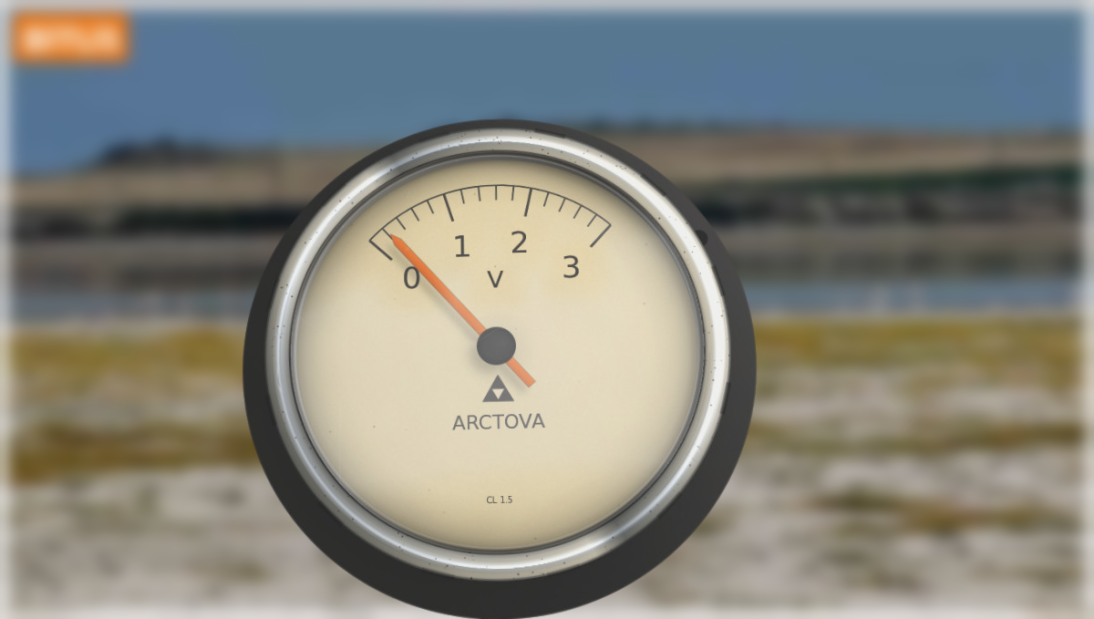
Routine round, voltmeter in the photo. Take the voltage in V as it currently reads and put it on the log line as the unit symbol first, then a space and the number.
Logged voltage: V 0.2
